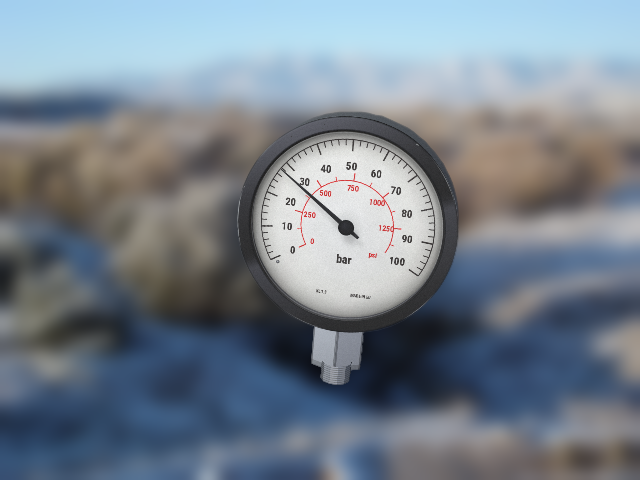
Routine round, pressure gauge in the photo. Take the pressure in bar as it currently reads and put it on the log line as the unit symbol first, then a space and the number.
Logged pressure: bar 28
